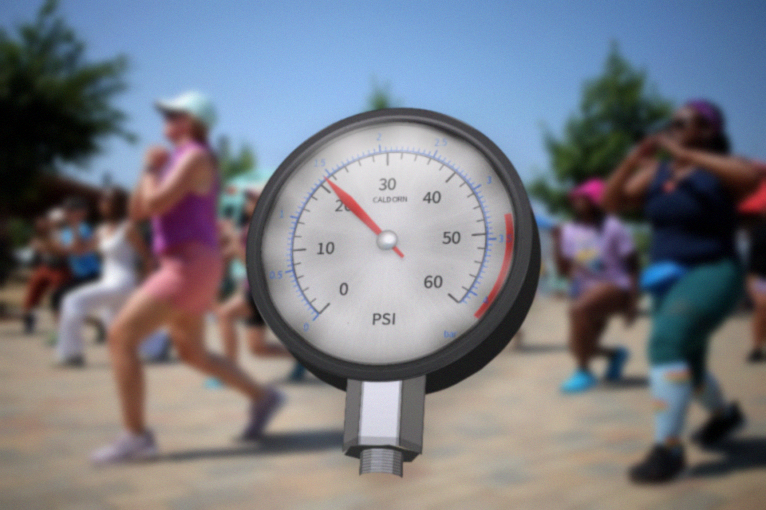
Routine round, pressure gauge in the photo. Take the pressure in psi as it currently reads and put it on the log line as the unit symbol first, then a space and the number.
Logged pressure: psi 21
